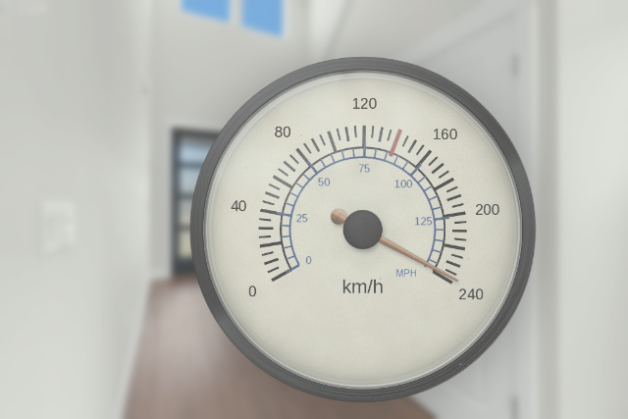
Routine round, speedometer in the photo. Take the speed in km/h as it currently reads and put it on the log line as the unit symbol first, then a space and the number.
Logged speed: km/h 237.5
